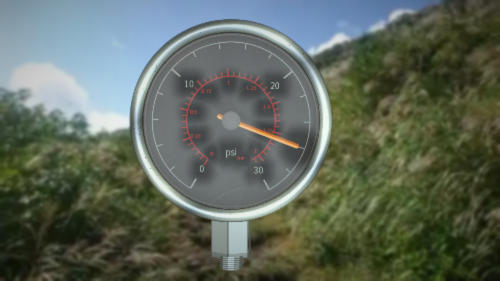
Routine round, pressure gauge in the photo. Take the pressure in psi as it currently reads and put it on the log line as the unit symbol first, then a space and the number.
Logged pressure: psi 26
